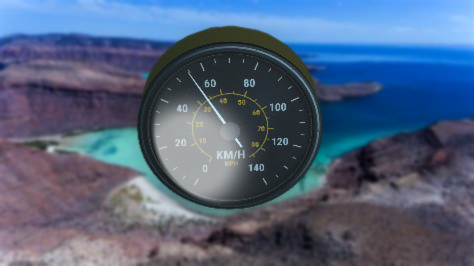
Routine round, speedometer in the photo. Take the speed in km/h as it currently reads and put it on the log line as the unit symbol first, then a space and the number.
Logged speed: km/h 55
